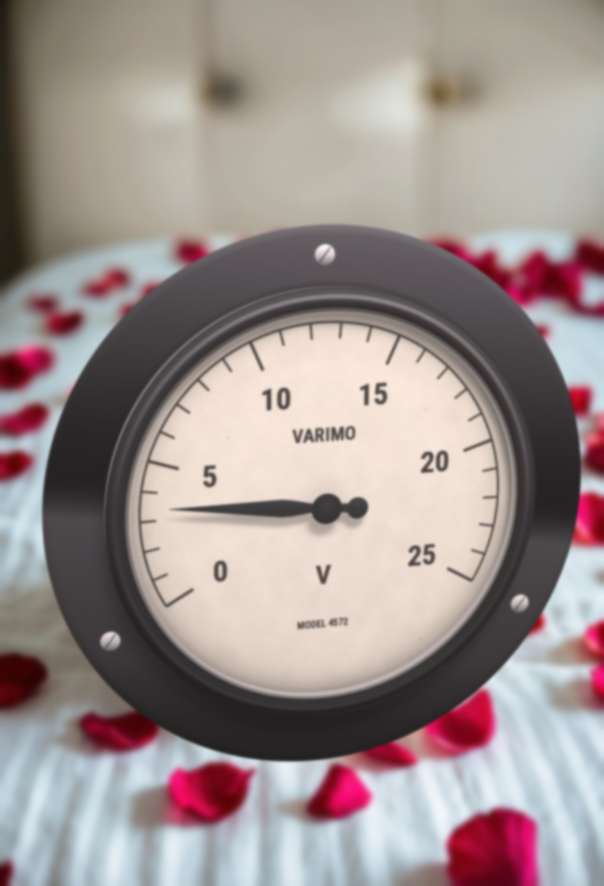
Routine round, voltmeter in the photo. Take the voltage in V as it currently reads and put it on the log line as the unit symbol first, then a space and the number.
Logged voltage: V 3.5
